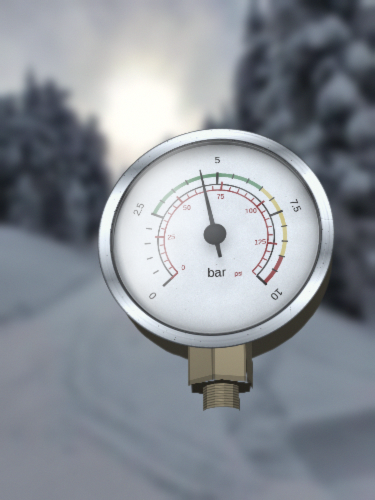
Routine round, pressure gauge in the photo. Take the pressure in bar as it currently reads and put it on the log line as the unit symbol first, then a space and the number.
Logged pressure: bar 4.5
